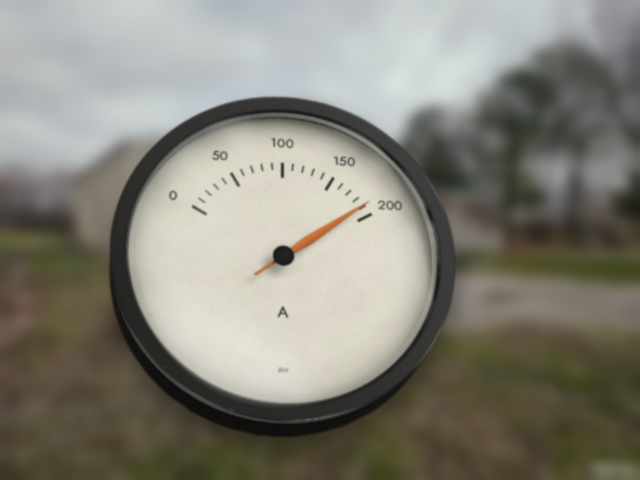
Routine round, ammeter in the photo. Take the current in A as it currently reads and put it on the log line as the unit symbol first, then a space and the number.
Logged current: A 190
